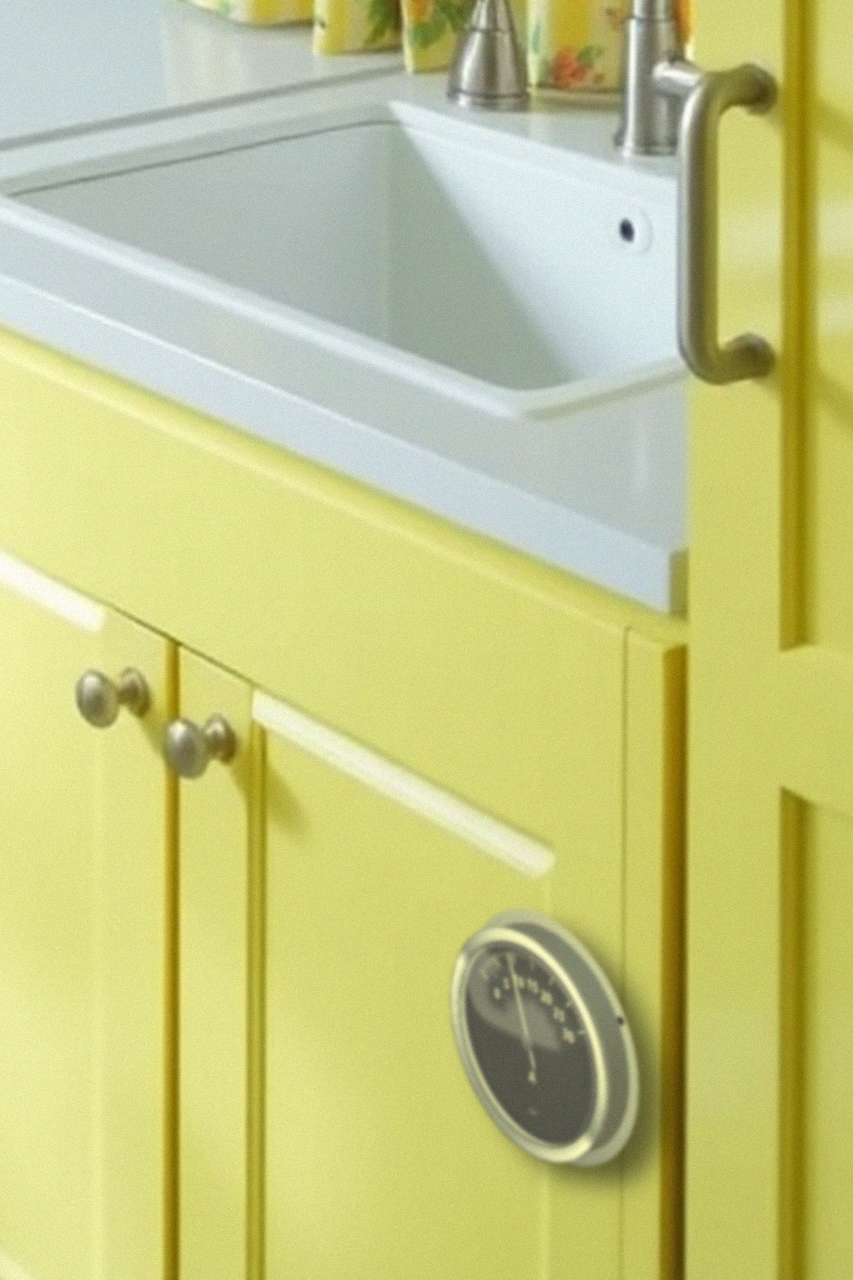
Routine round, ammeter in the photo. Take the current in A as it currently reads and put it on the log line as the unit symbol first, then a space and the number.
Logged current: A 10
